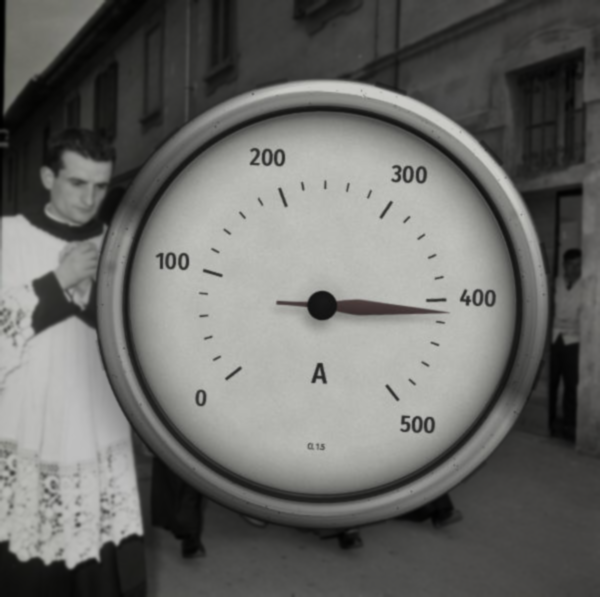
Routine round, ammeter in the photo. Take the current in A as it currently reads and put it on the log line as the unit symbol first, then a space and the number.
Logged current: A 410
